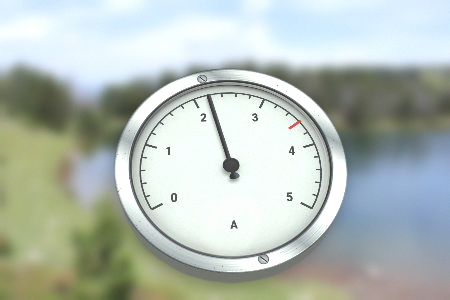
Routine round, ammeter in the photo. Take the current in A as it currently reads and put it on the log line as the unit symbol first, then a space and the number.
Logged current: A 2.2
